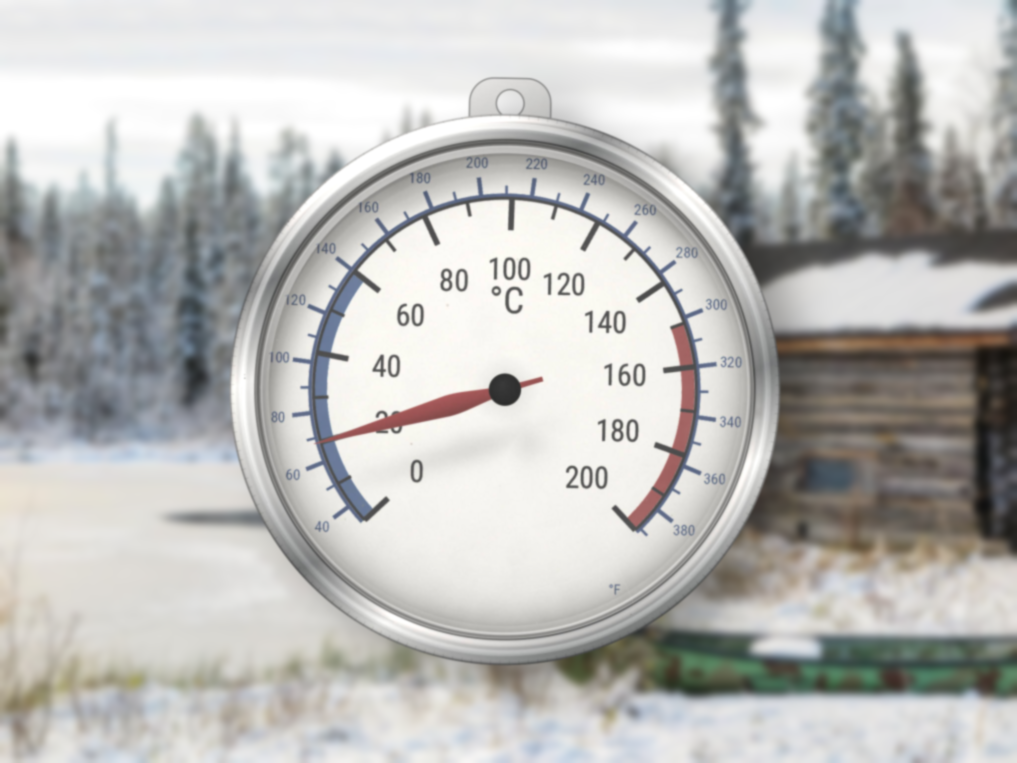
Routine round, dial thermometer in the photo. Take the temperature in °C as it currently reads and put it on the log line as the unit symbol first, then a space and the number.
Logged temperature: °C 20
